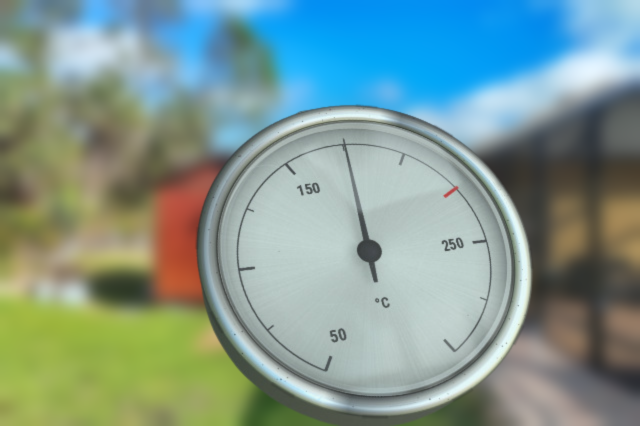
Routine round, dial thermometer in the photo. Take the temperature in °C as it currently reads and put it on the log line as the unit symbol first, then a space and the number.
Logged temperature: °C 175
